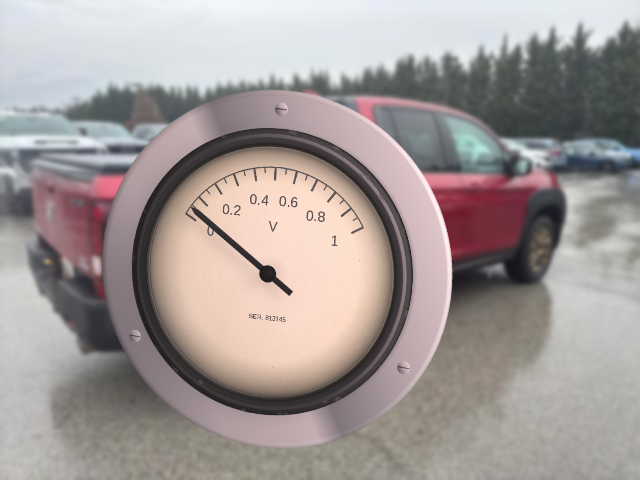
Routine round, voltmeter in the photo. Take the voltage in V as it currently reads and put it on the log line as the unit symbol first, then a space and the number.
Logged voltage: V 0.05
